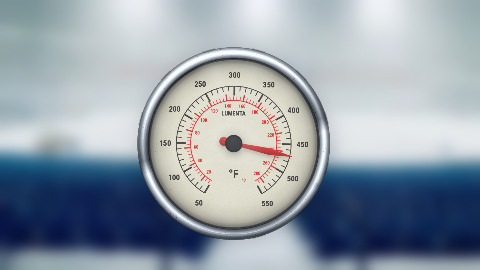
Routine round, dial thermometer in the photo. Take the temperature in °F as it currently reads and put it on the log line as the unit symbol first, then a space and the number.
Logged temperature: °F 470
